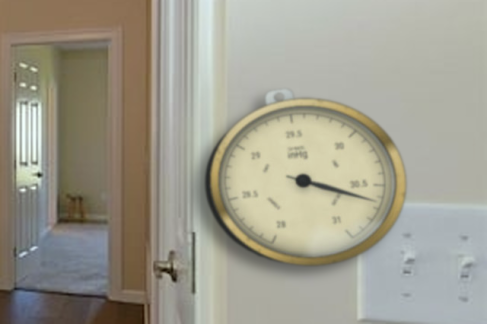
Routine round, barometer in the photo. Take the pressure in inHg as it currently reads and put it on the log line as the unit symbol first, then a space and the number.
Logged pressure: inHg 30.65
